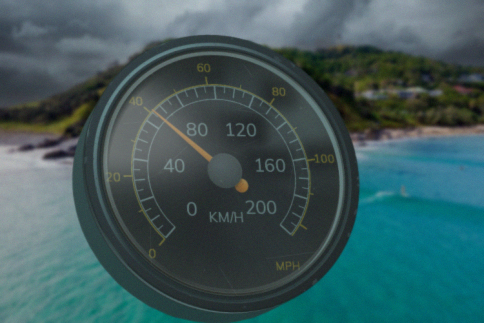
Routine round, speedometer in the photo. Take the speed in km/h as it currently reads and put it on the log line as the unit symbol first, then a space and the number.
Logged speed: km/h 65
